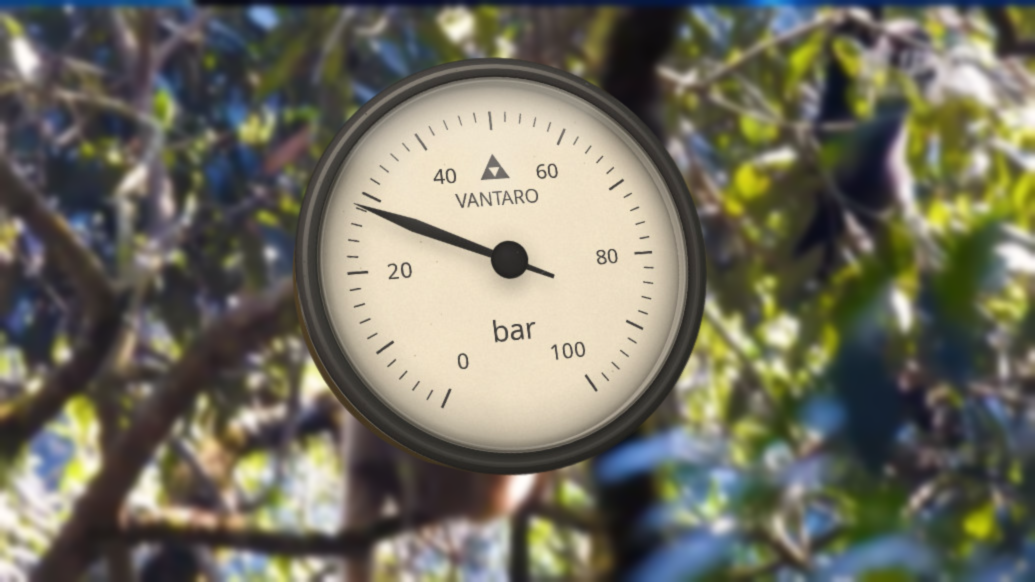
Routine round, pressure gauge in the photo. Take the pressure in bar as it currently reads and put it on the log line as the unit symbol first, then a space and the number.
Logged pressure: bar 28
